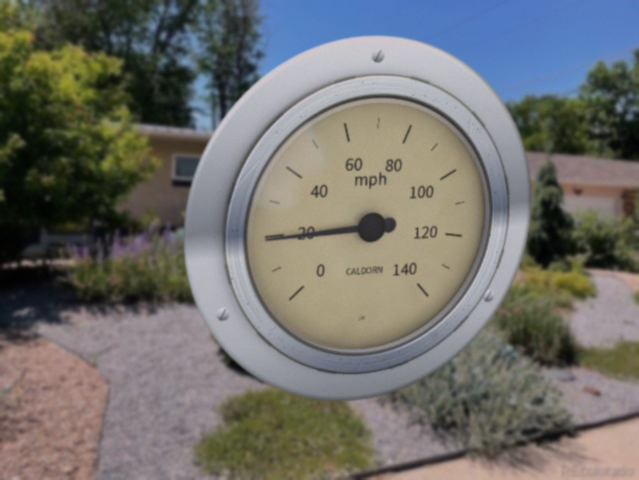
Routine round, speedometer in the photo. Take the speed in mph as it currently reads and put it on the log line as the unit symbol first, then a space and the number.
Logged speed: mph 20
